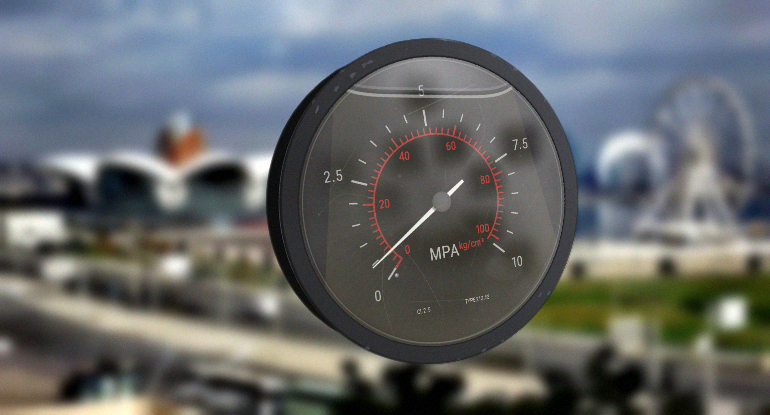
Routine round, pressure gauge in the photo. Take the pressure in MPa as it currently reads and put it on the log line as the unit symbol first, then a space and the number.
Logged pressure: MPa 0.5
